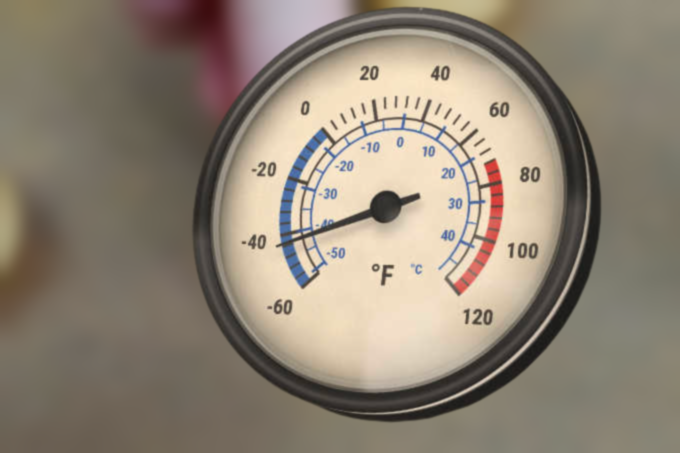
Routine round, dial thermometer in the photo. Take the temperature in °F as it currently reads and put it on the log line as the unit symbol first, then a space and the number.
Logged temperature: °F -44
